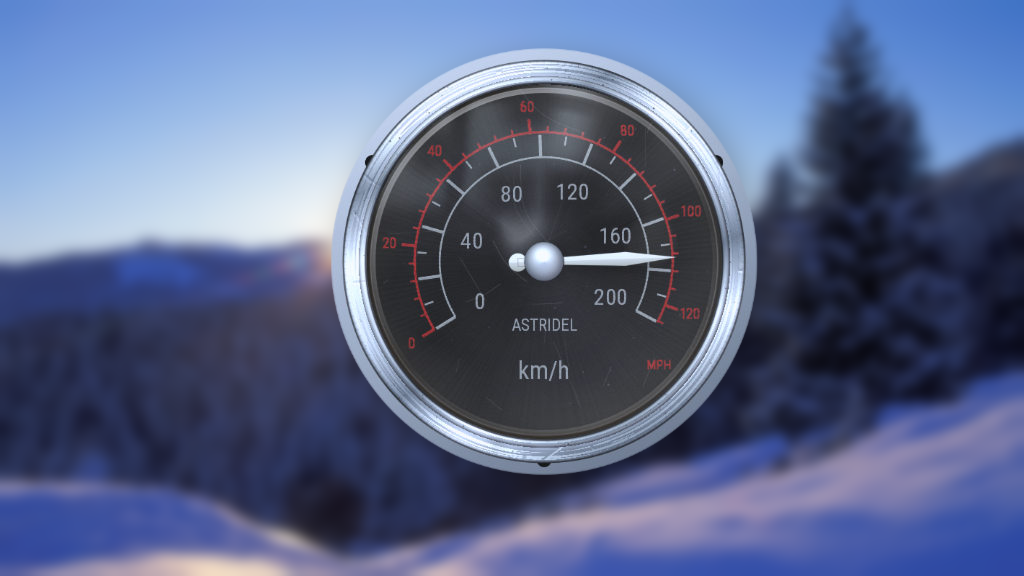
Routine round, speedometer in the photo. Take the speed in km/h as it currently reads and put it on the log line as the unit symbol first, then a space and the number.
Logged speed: km/h 175
